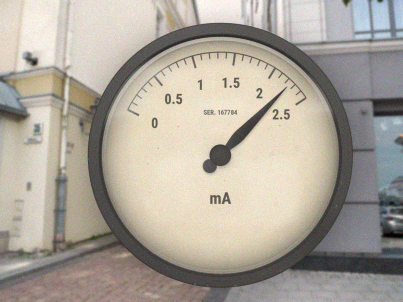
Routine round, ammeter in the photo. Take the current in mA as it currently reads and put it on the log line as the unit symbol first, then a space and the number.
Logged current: mA 2.25
